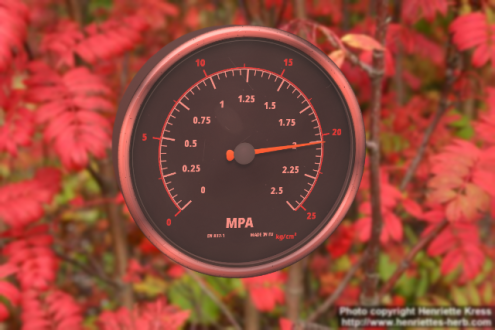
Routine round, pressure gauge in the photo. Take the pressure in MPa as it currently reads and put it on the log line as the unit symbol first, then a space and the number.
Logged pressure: MPa 2
